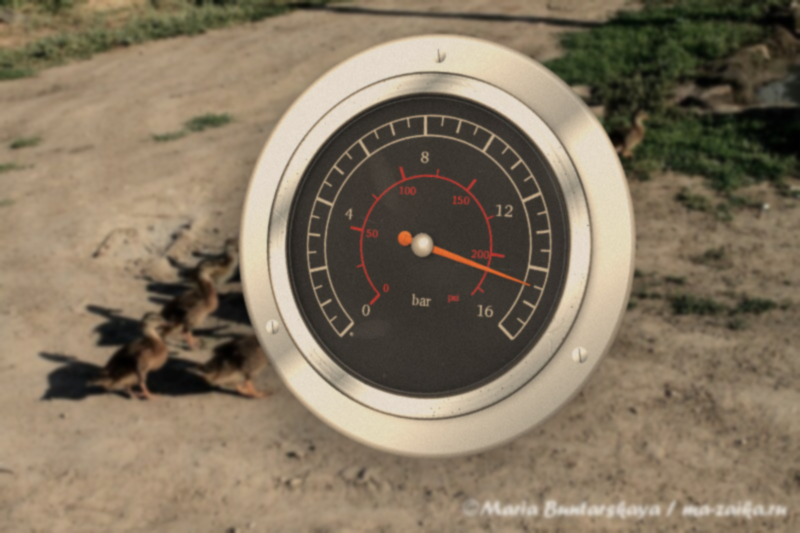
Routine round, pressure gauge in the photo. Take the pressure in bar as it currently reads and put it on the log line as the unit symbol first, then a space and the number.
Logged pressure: bar 14.5
